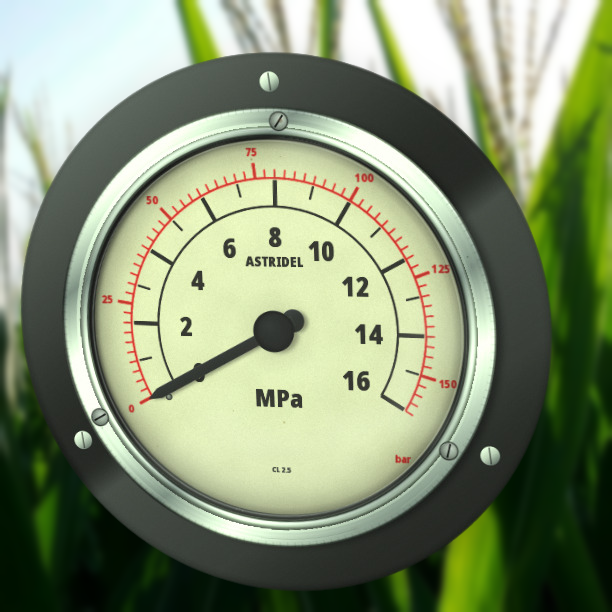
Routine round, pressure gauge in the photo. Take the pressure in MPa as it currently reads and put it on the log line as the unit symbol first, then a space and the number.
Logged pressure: MPa 0
